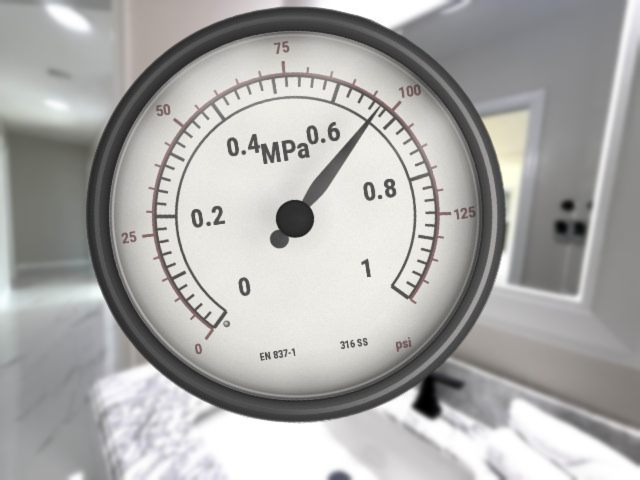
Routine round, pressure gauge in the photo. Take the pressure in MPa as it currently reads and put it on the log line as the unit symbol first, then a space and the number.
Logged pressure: MPa 0.67
